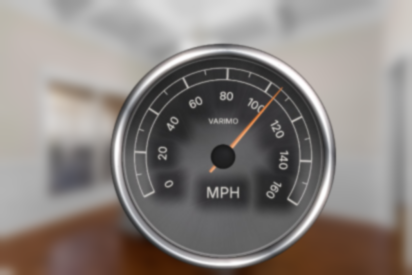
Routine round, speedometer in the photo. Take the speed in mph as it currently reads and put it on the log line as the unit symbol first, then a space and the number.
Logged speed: mph 105
